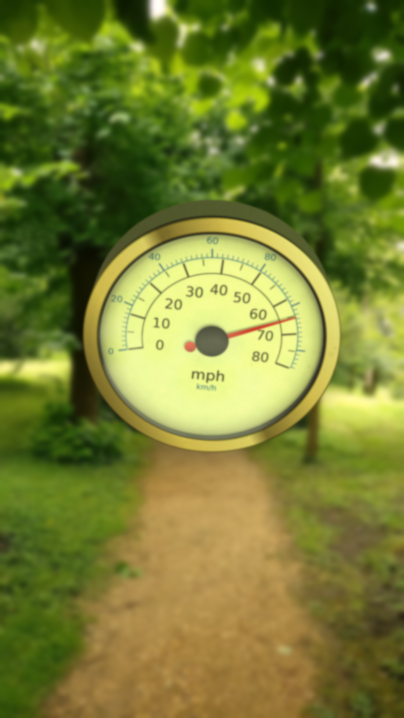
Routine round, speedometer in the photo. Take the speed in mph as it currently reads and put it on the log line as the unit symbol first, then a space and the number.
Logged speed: mph 65
